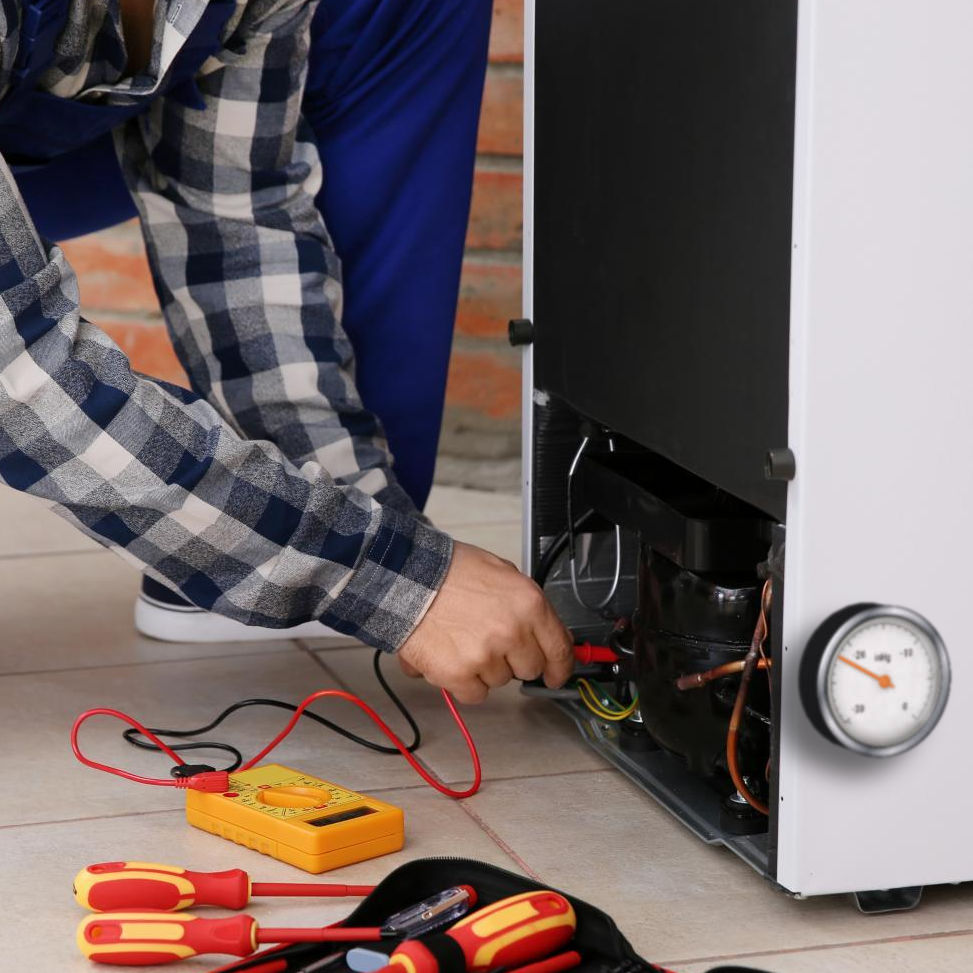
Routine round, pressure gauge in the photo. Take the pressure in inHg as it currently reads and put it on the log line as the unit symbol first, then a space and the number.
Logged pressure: inHg -22
